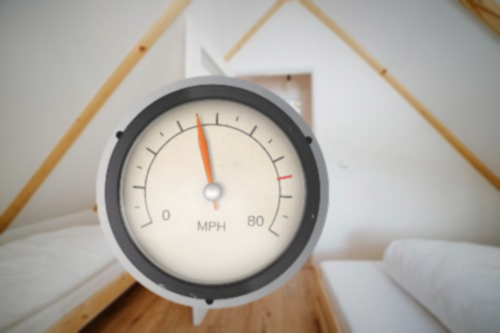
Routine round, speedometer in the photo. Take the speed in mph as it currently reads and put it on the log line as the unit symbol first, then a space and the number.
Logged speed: mph 35
